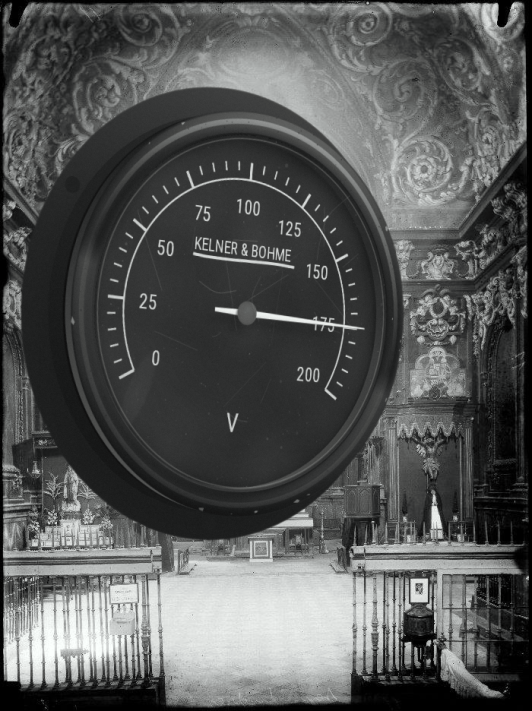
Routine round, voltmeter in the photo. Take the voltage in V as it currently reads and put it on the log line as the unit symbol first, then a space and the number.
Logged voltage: V 175
